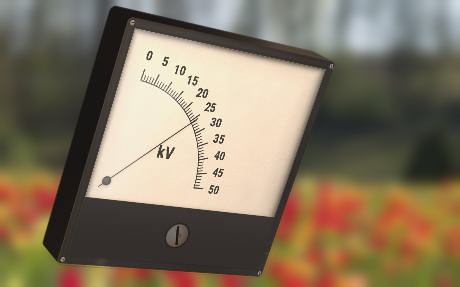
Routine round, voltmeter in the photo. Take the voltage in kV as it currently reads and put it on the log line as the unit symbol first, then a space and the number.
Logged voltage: kV 25
